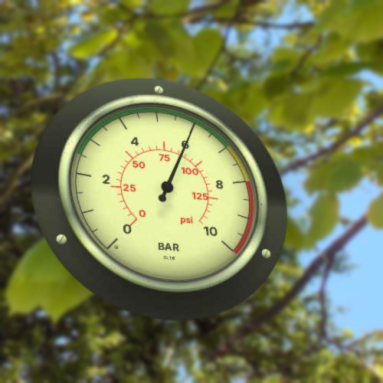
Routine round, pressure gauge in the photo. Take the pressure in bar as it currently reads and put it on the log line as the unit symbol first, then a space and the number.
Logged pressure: bar 6
